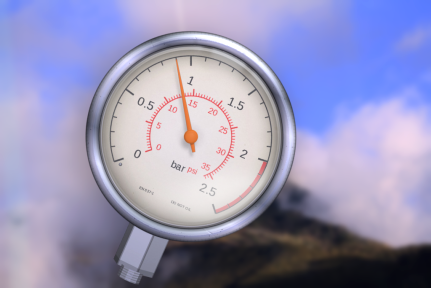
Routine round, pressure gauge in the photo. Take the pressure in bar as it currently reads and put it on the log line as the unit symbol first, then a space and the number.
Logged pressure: bar 0.9
